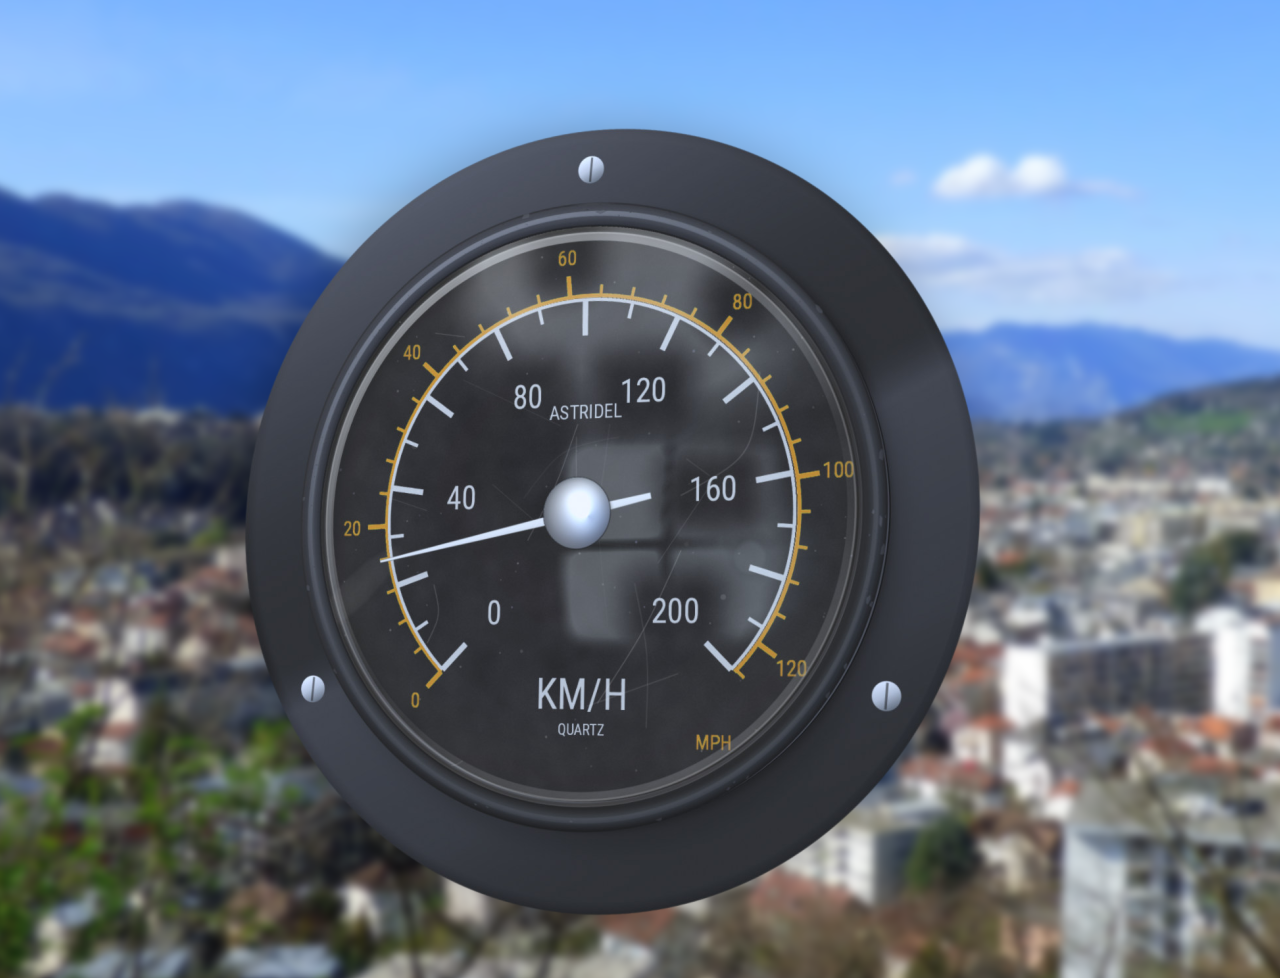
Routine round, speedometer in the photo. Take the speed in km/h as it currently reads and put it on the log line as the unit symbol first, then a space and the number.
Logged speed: km/h 25
